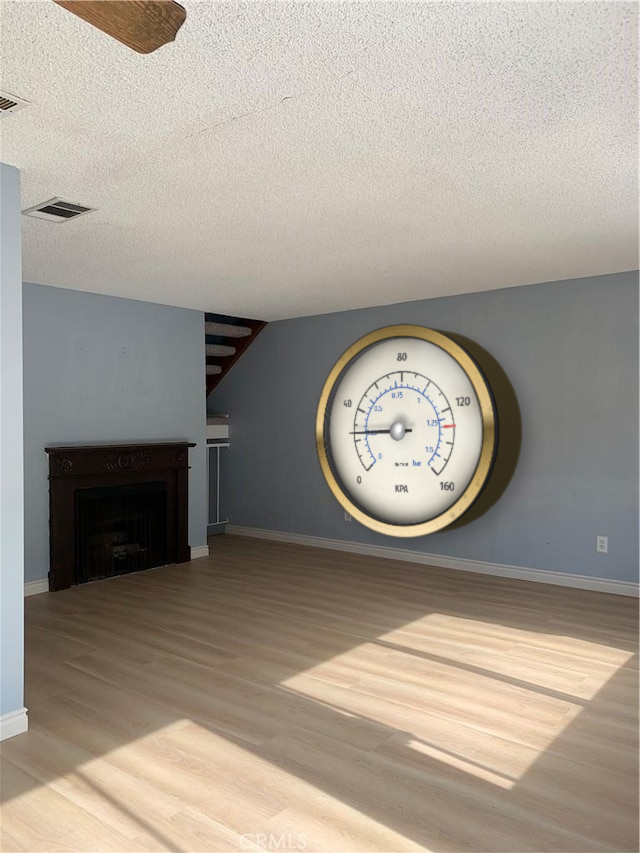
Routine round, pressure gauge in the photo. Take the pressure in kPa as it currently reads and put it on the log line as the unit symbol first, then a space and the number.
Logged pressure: kPa 25
